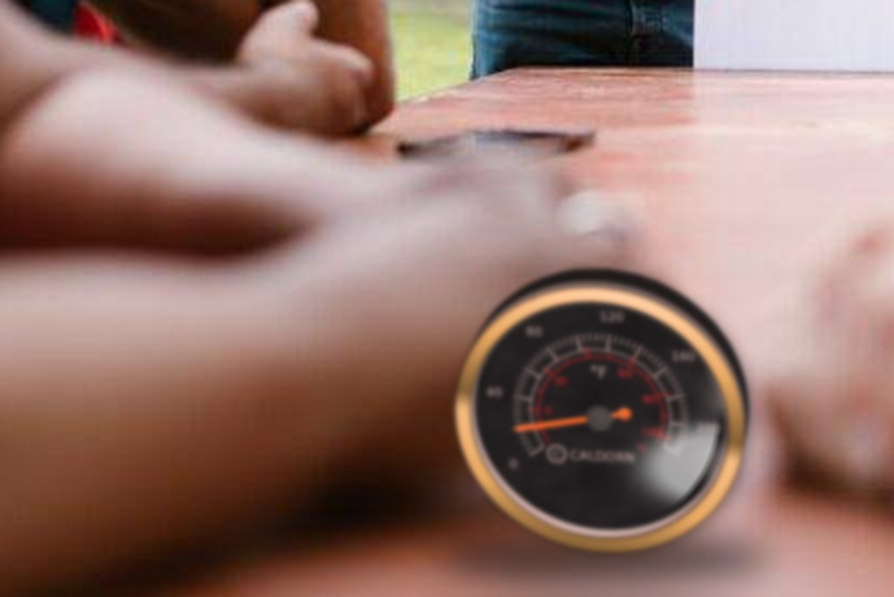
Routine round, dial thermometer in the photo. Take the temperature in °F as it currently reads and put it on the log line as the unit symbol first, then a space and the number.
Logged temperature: °F 20
